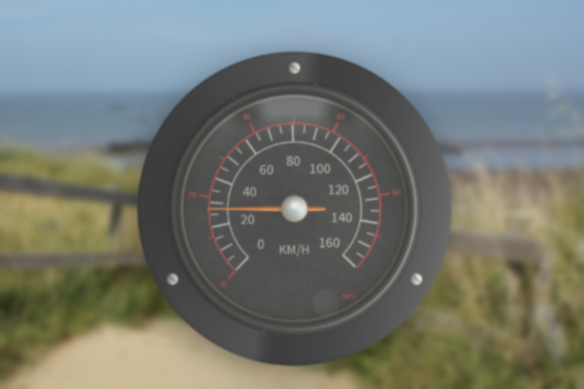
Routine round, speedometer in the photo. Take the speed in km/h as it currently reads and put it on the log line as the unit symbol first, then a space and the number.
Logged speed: km/h 27.5
